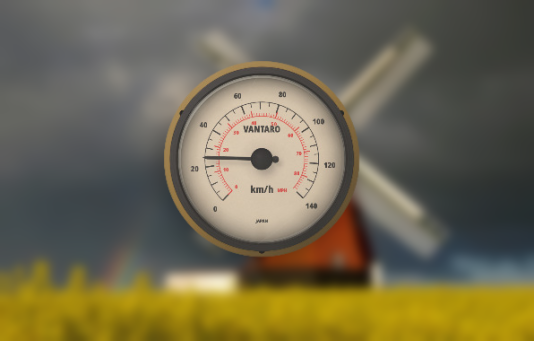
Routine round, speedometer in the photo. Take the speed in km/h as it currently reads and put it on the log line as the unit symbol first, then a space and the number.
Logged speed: km/h 25
